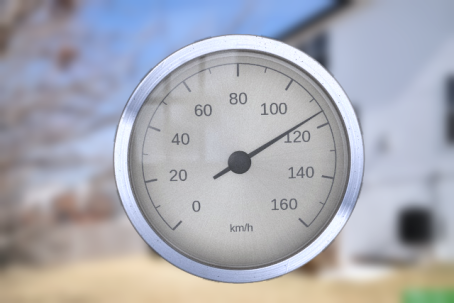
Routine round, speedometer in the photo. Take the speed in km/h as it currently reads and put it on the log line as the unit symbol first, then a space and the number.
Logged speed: km/h 115
